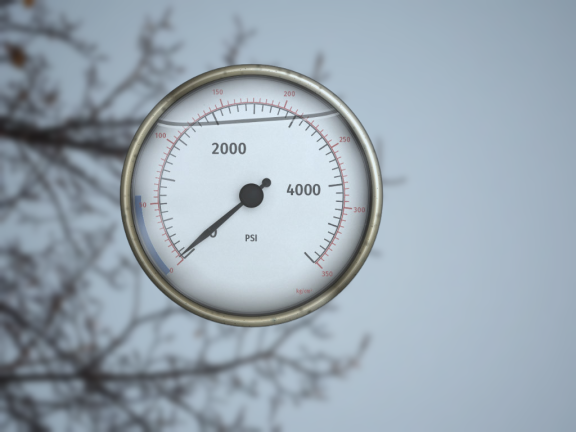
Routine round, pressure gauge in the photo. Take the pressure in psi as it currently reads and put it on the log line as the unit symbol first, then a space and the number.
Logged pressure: psi 50
